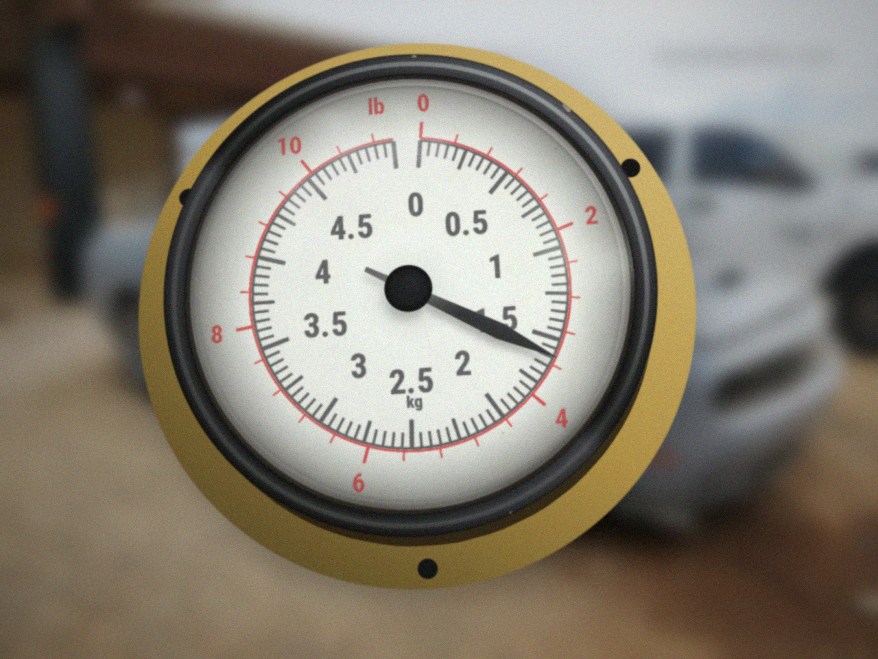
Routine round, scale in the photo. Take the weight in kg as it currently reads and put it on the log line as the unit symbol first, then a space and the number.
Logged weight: kg 1.6
